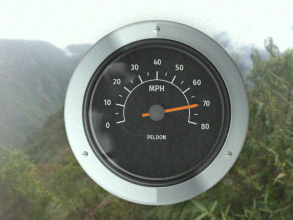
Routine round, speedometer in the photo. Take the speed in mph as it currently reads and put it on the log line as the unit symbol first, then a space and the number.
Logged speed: mph 70
